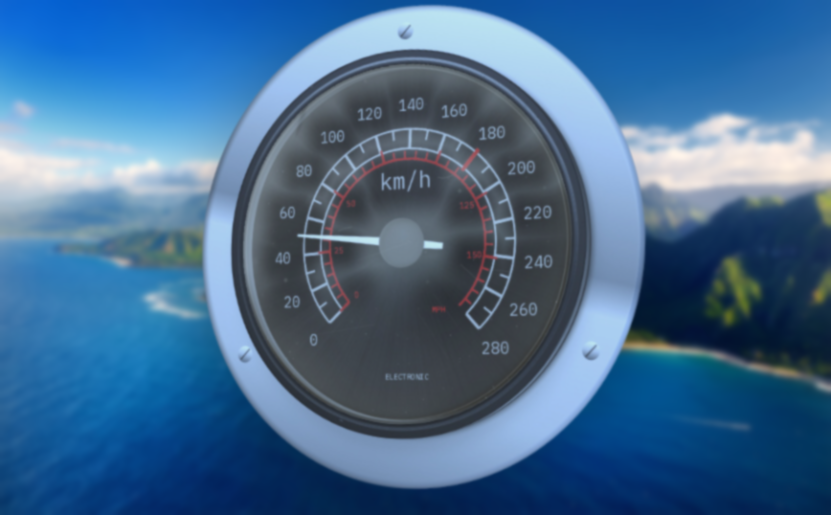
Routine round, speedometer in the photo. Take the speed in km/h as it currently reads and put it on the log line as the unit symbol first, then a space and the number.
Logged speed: km/h 50
